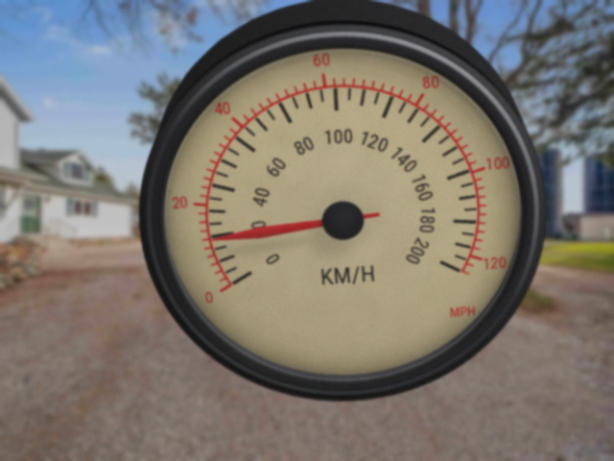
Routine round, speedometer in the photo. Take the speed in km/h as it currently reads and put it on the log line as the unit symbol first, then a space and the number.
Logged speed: km/h 20
